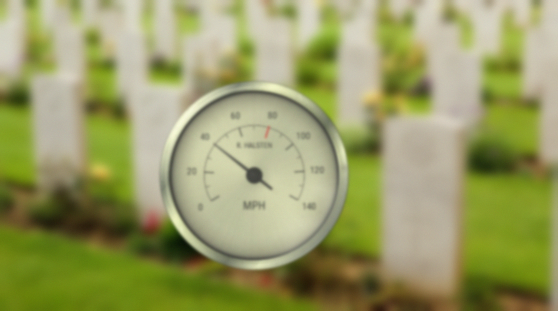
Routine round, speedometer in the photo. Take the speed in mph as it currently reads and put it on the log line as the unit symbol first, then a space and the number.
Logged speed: mph 40
